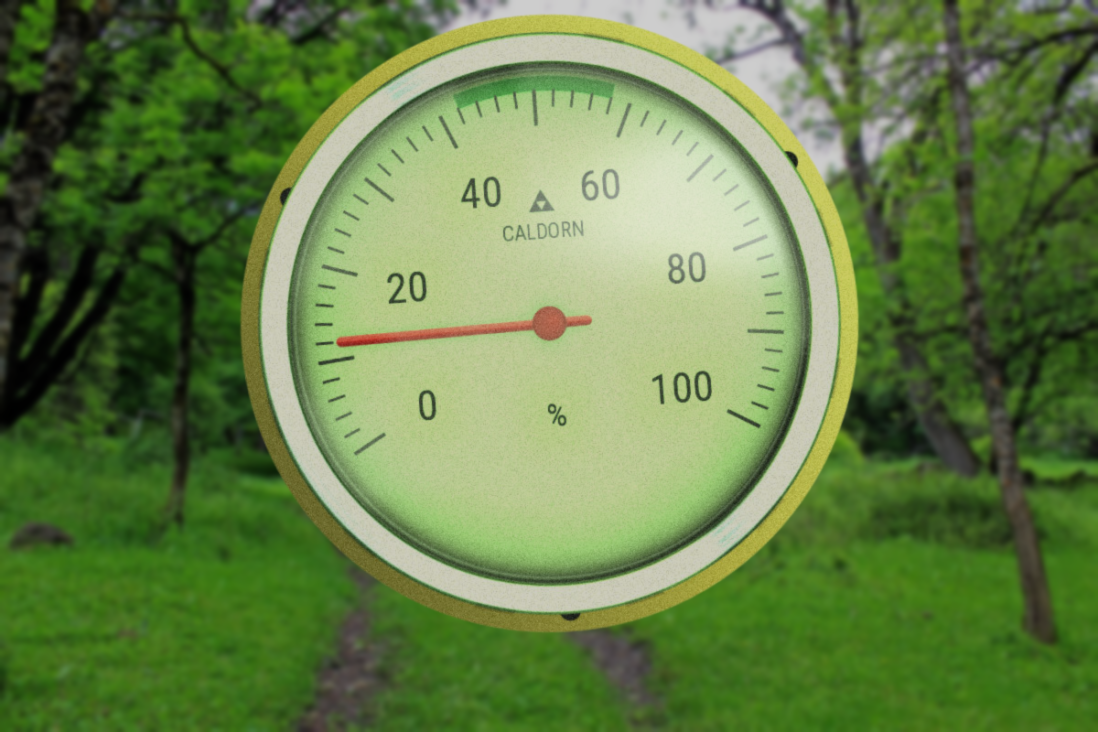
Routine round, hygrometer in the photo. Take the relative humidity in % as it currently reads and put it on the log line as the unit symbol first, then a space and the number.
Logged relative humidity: % 12
